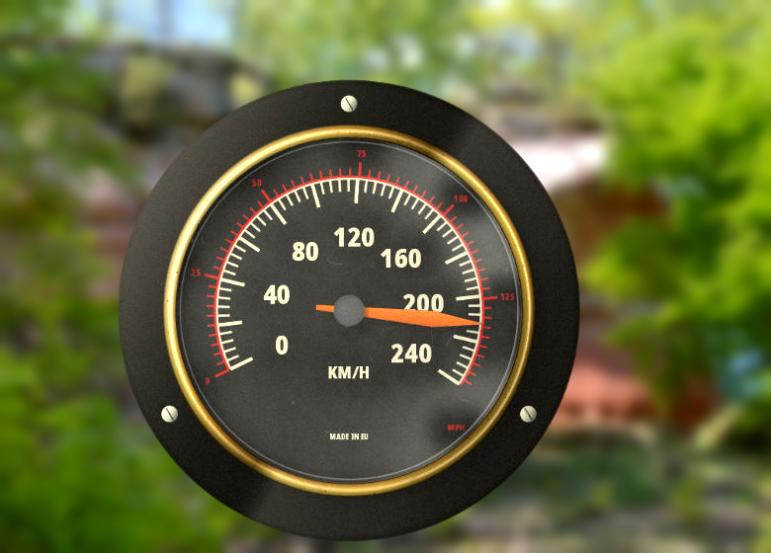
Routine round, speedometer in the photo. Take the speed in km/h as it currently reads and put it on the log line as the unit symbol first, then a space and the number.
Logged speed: km/h 212
